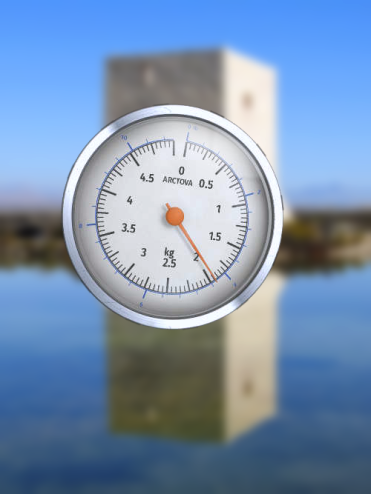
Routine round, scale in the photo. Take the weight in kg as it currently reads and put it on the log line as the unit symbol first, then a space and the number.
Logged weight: kg 1.95
